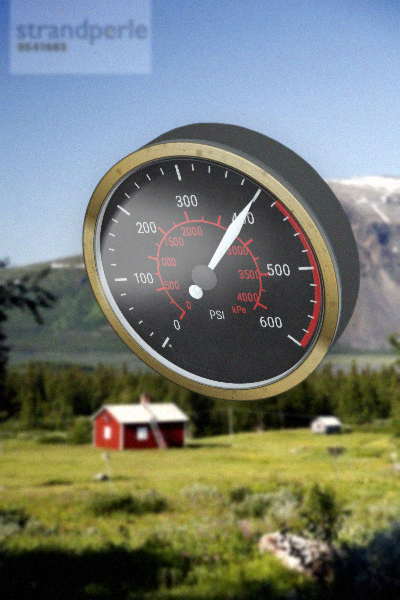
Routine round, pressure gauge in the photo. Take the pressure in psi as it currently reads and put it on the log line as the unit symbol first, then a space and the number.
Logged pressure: psi 400
